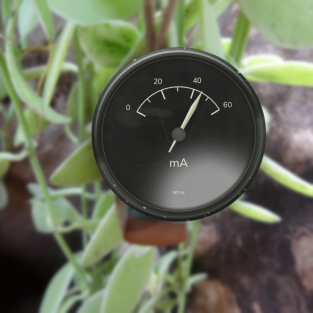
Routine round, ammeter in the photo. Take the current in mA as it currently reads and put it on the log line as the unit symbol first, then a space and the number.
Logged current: mA 45
